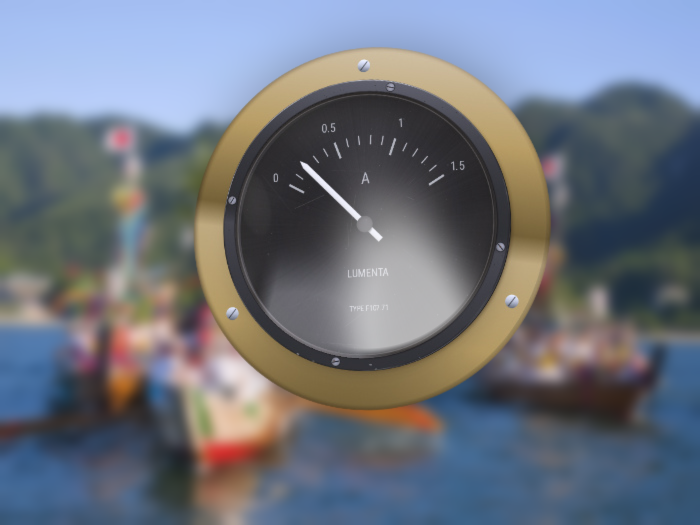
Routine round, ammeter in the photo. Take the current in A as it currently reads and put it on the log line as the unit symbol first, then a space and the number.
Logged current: A 0.2
